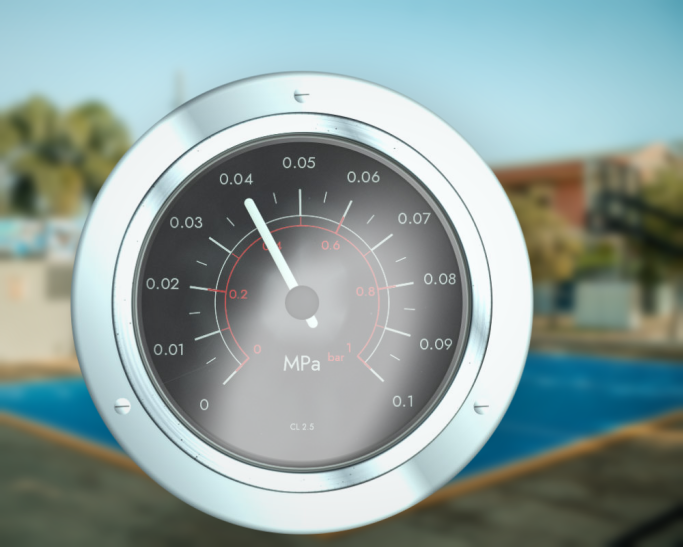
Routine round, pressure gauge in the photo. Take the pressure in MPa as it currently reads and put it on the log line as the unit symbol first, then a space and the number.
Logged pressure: MPa 0.04
